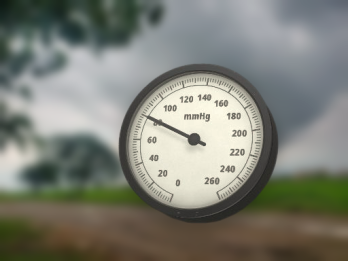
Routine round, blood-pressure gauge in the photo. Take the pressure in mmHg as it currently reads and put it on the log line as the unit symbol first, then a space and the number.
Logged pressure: mmHg 80
